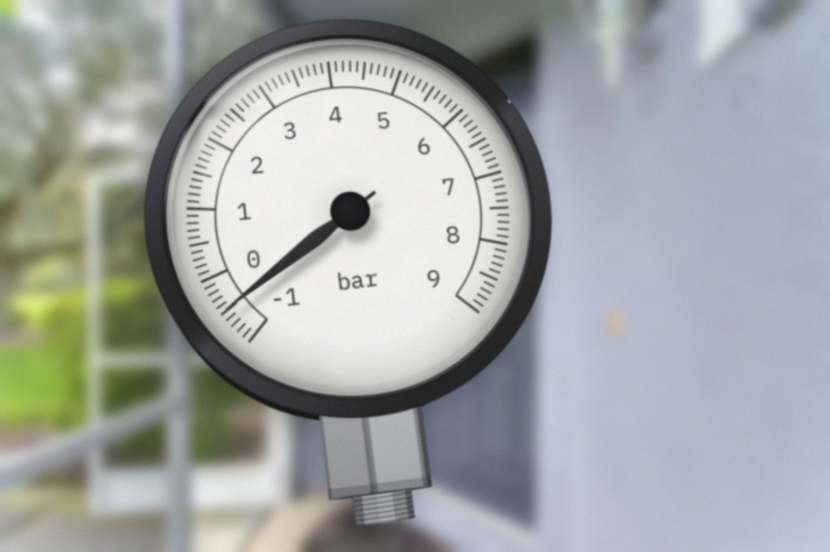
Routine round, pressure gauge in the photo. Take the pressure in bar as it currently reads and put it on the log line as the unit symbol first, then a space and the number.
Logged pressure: bar -0.5
